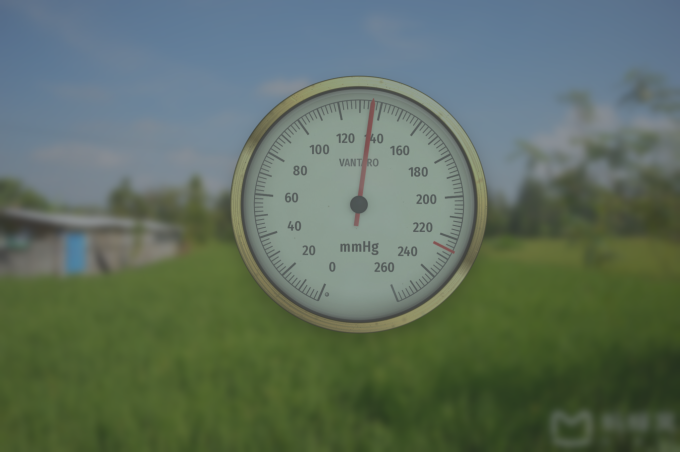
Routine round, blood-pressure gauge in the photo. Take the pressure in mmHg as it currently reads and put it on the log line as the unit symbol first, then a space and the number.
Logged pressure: mmHg 136
